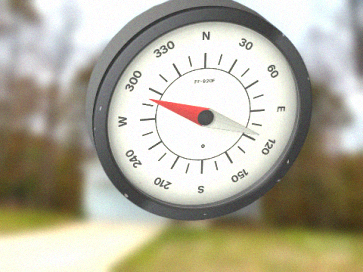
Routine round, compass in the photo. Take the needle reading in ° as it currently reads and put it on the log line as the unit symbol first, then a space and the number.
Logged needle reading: ° 292.5
